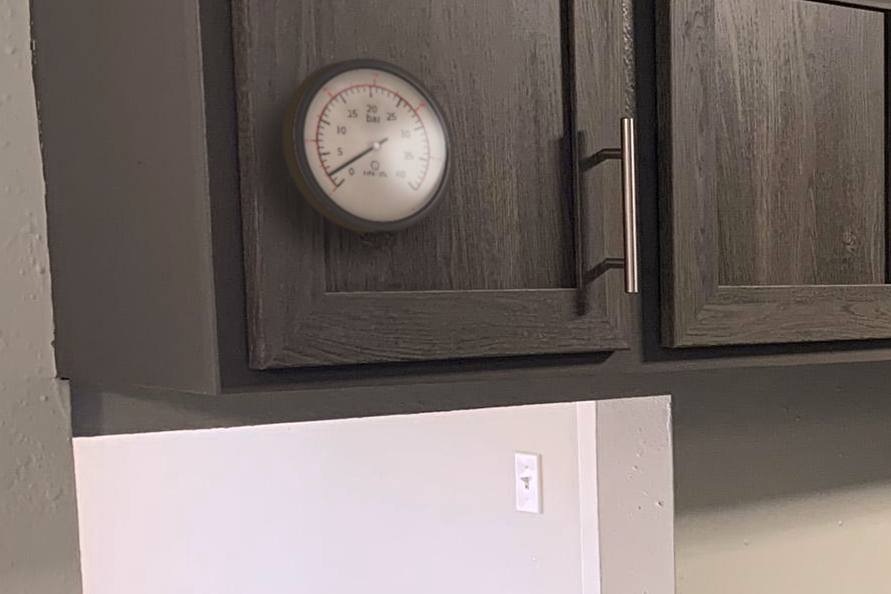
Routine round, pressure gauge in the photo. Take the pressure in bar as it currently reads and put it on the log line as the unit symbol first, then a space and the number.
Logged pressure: bar 2
